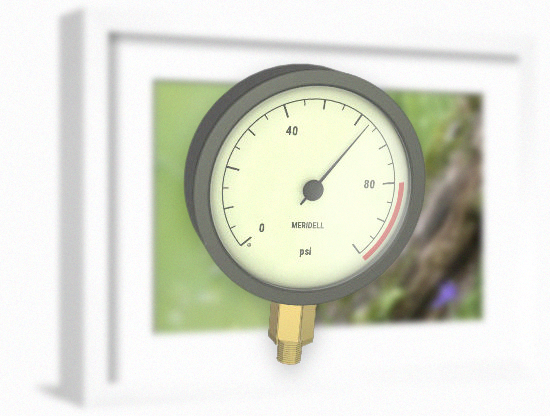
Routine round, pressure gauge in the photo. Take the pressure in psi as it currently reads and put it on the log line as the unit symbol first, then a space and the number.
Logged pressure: psi 62.5
